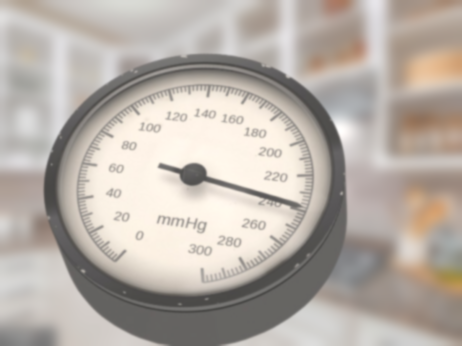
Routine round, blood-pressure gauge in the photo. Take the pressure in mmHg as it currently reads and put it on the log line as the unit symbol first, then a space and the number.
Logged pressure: mmHg 240
